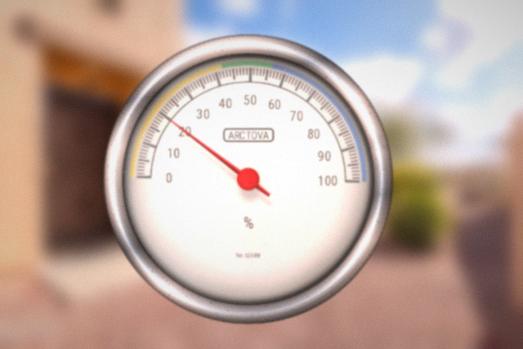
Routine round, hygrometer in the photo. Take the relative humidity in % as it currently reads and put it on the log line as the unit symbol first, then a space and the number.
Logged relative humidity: % 20
